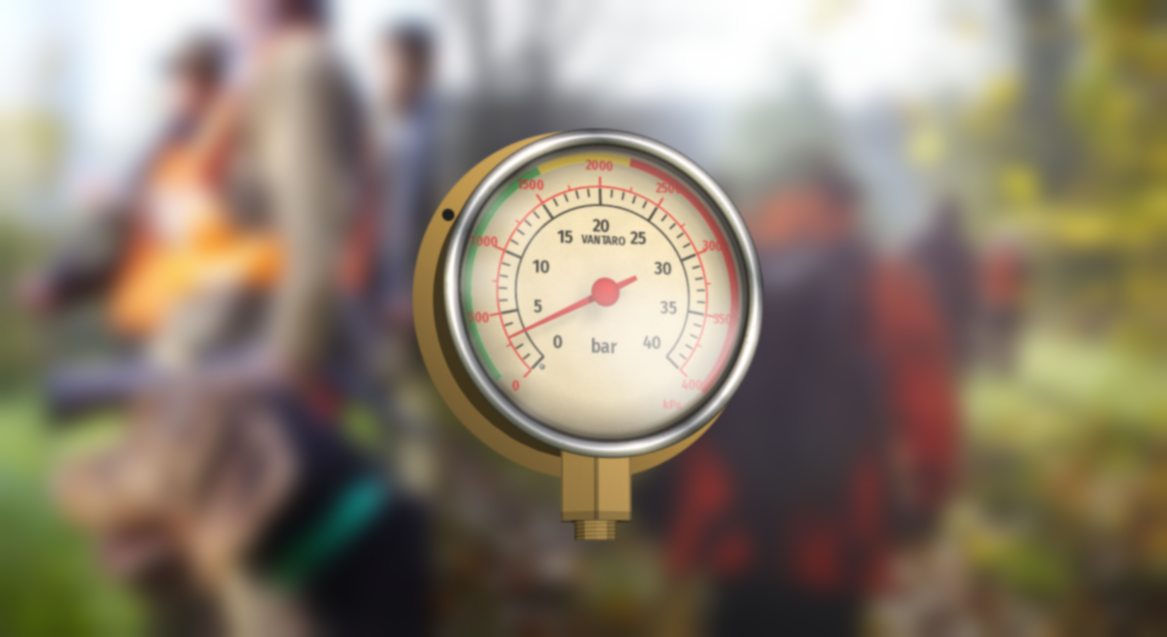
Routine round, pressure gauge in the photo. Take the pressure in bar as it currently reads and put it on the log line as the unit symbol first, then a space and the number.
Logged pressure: bar 3
